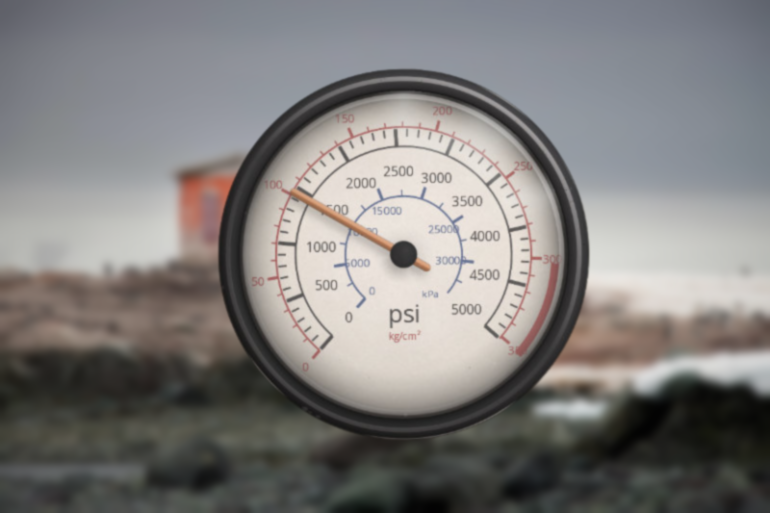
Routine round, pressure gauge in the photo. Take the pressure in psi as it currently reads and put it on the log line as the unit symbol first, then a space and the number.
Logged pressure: psi 1450
